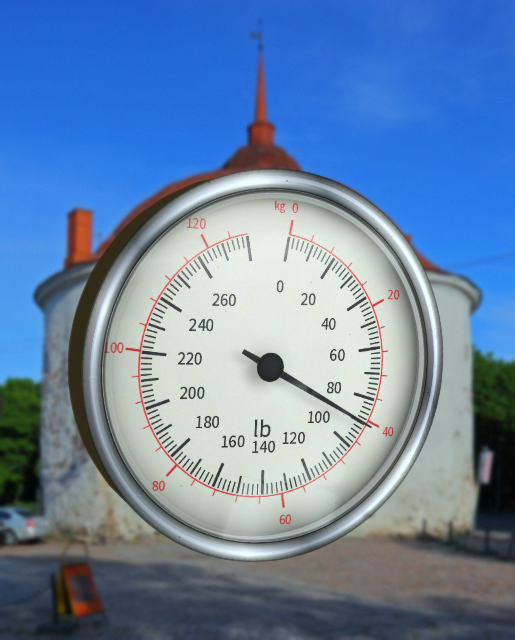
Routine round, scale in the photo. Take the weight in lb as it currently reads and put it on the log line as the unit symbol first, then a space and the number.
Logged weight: lb 90
